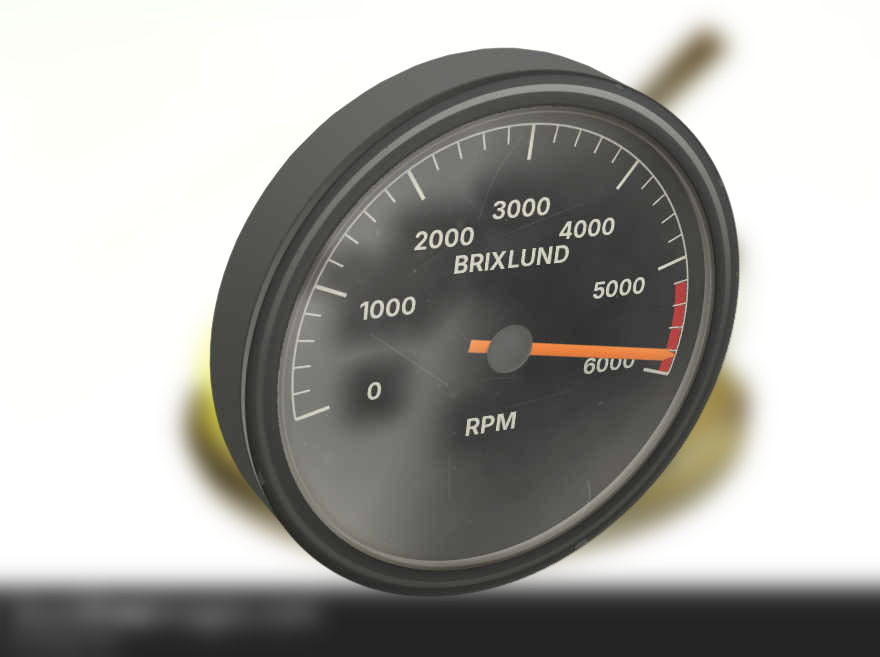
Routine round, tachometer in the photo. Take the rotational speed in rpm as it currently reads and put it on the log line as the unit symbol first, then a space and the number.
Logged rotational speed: rpm 5800
